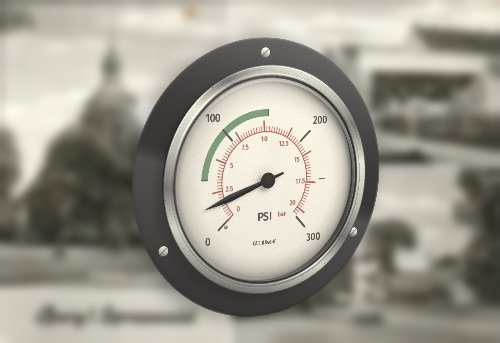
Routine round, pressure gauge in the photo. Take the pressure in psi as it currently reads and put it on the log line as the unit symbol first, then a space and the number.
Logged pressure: psi 25
